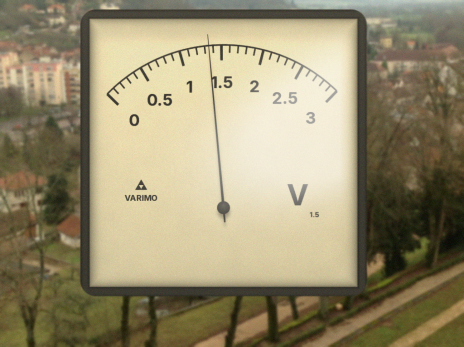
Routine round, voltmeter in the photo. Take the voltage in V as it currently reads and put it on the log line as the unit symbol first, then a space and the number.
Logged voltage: V 1.35
